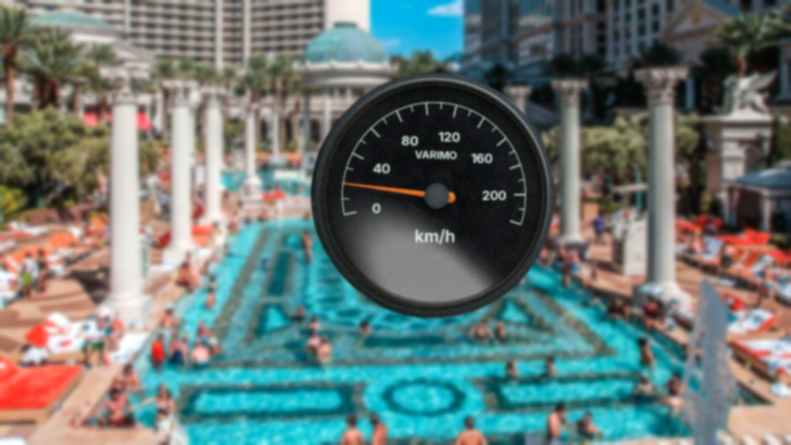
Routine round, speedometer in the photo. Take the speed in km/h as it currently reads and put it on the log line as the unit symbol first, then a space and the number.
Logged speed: km/h 20
